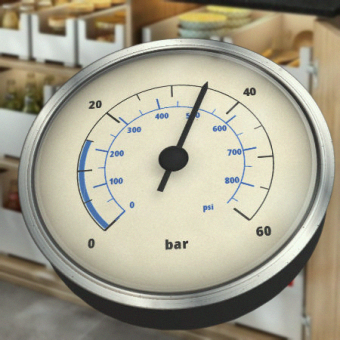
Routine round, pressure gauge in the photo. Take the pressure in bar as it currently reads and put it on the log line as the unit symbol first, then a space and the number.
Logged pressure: bar 35
